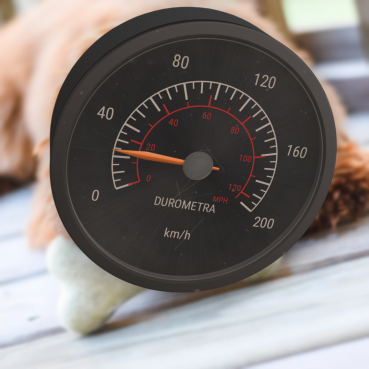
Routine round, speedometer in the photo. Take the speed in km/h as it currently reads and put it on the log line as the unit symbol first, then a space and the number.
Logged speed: km/h 25
